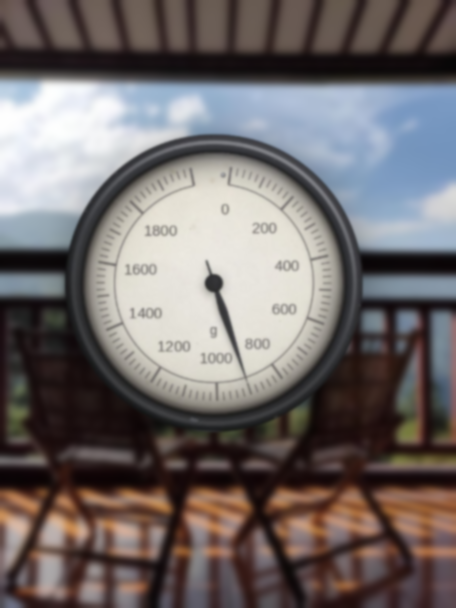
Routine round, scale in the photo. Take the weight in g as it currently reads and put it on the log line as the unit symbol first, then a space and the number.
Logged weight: g 900
